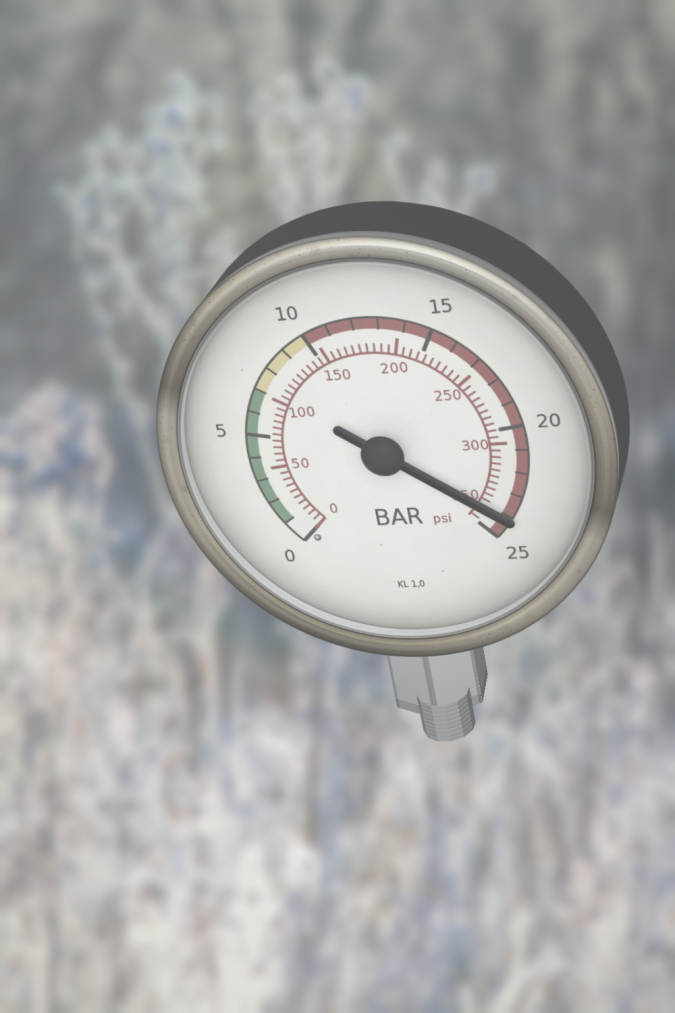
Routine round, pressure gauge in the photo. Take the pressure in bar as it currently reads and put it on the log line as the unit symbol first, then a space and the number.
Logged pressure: bar 24
